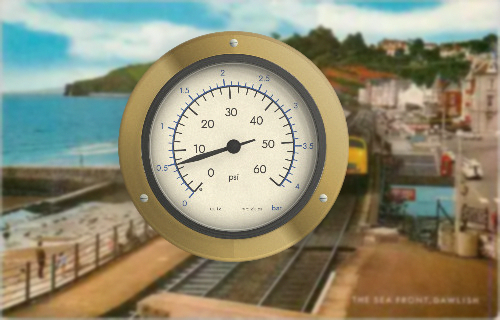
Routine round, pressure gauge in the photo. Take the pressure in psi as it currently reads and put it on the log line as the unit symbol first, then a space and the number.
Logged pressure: psi 7
